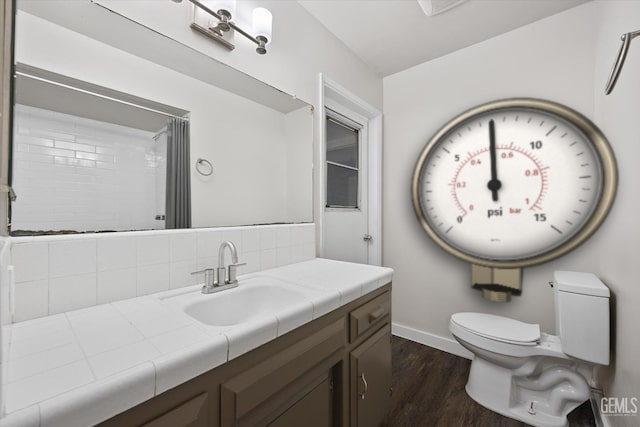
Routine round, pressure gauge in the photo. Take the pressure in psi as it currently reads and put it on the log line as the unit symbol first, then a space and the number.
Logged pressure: psi 7.5
